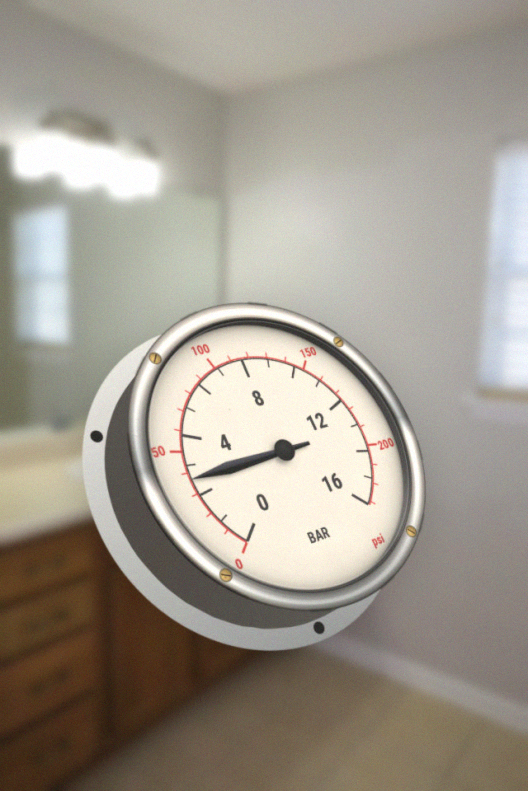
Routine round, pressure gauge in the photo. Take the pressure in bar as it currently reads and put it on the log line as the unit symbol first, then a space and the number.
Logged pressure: bar 2.5
